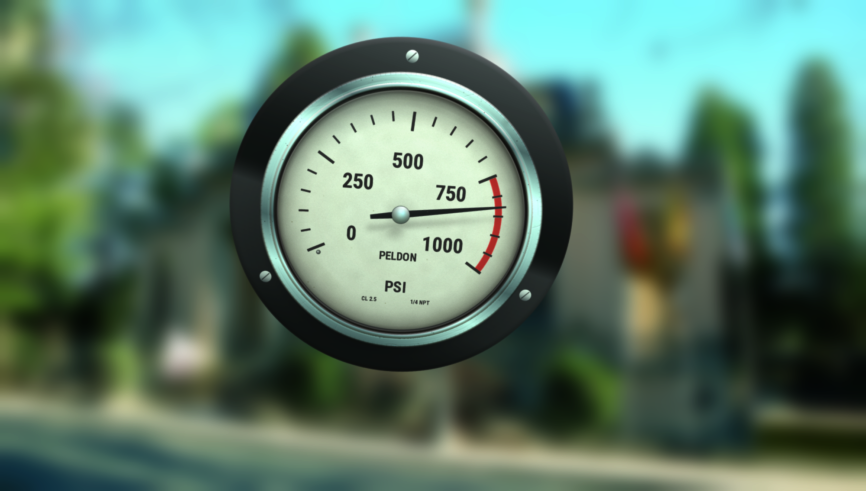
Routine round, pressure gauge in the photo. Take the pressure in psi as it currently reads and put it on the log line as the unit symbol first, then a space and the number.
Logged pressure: psi 825
